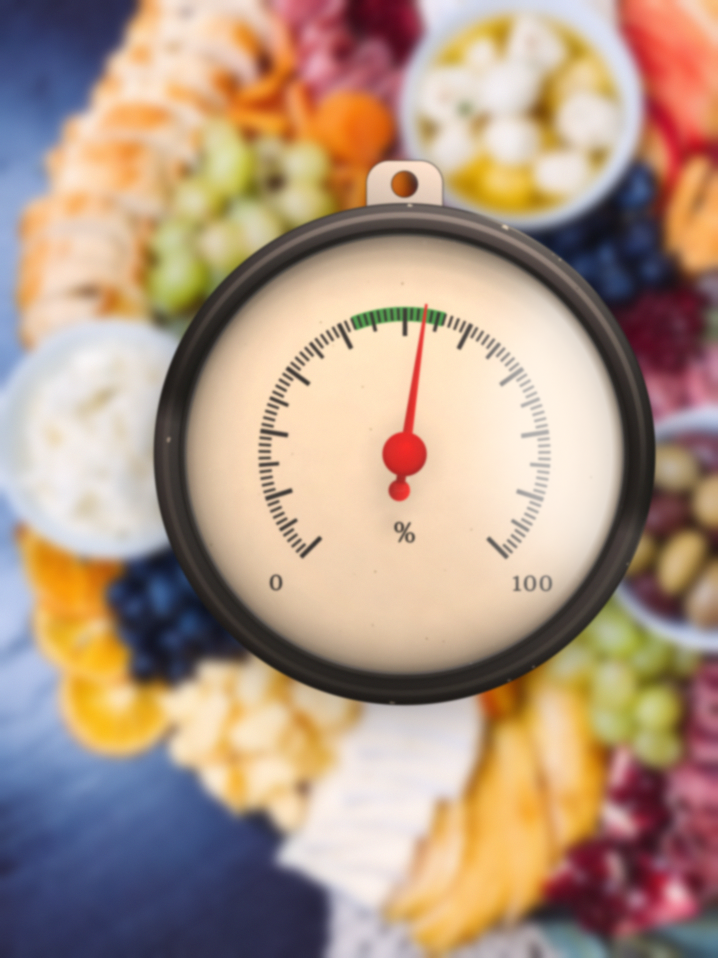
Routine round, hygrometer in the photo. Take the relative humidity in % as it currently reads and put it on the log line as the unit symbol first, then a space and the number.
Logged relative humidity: % 53
